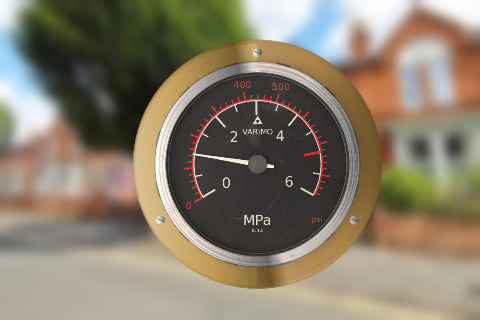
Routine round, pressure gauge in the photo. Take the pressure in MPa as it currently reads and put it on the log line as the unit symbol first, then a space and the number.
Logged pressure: MPa 1
